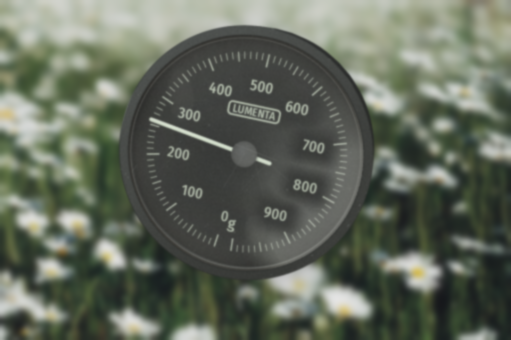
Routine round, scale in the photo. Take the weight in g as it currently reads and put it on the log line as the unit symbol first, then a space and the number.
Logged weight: g 260
